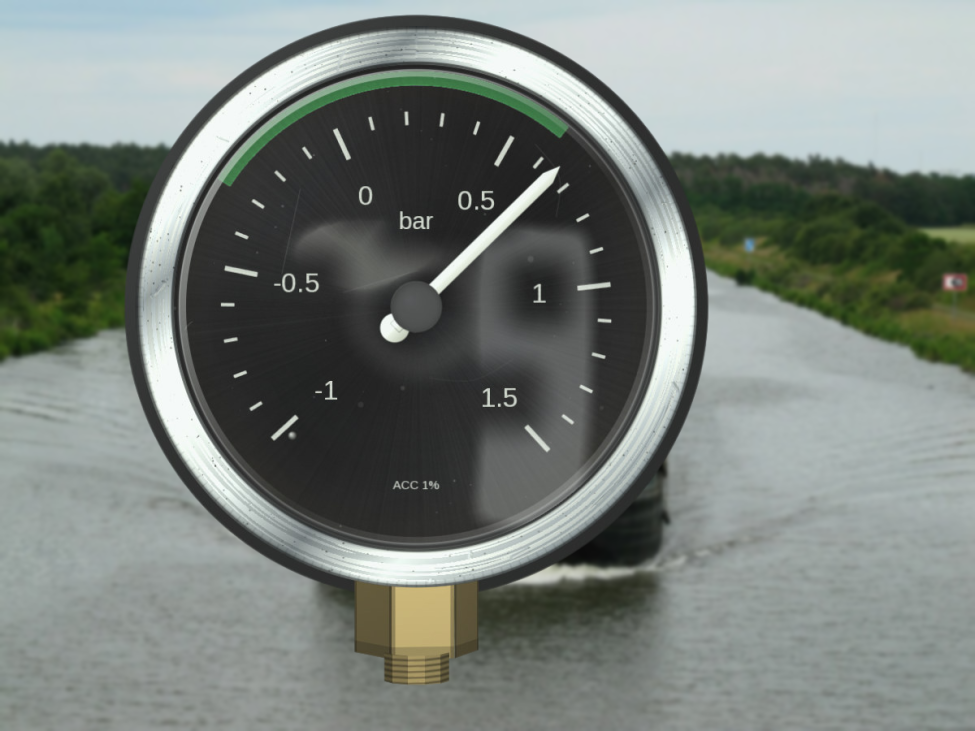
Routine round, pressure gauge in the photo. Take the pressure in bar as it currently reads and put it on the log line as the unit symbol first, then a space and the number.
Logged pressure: bar 0.65
